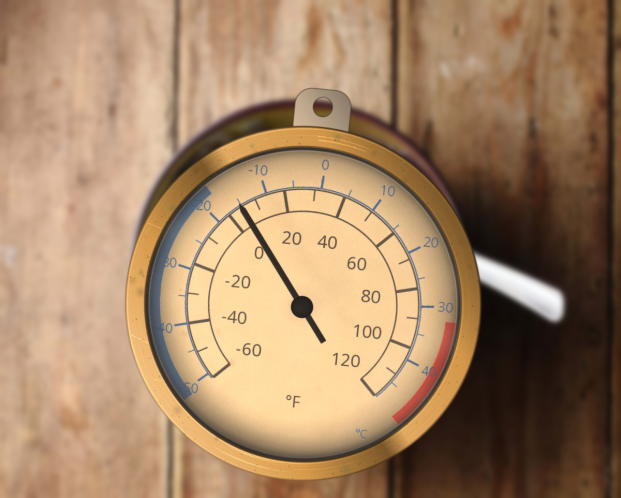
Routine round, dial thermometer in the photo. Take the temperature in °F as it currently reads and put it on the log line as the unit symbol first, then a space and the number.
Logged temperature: °F 5
